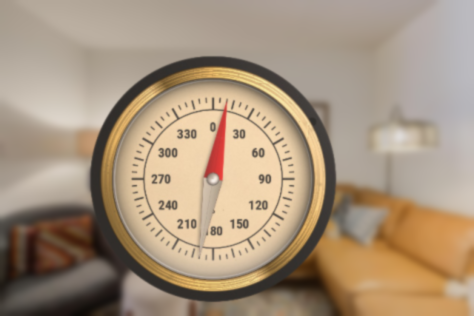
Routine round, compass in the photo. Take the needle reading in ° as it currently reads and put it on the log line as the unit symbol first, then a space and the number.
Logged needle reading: ° 10
